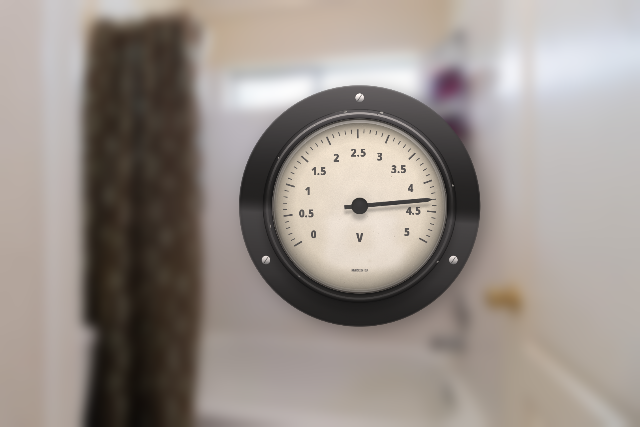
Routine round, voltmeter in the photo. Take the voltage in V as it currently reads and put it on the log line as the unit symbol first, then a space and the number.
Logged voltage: V 4.3
